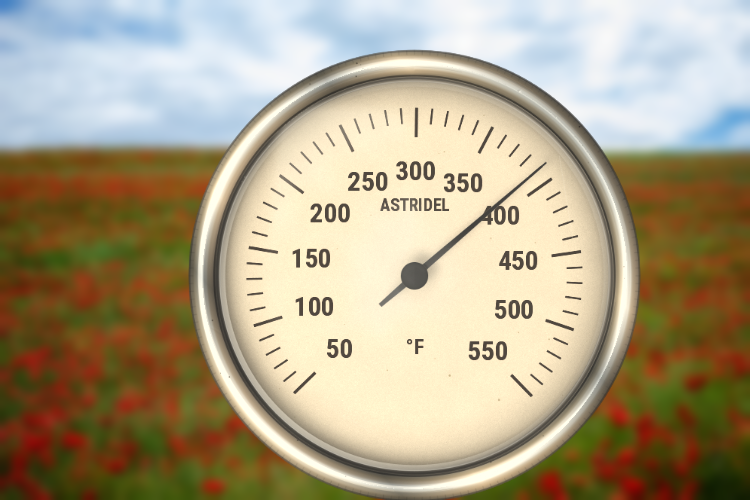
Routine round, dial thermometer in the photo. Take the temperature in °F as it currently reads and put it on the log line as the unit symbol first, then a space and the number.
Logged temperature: °F 390
